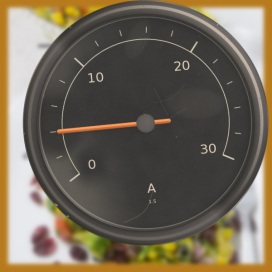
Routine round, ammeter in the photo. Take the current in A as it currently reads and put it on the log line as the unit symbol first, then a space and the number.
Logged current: A 4
